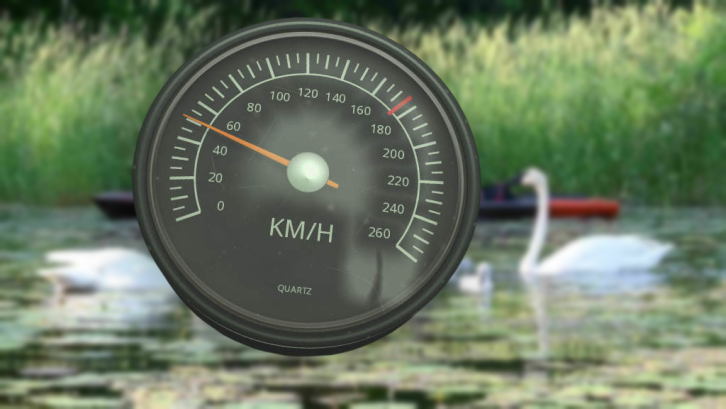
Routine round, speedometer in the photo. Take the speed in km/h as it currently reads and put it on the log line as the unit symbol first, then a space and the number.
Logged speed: km/h 50
